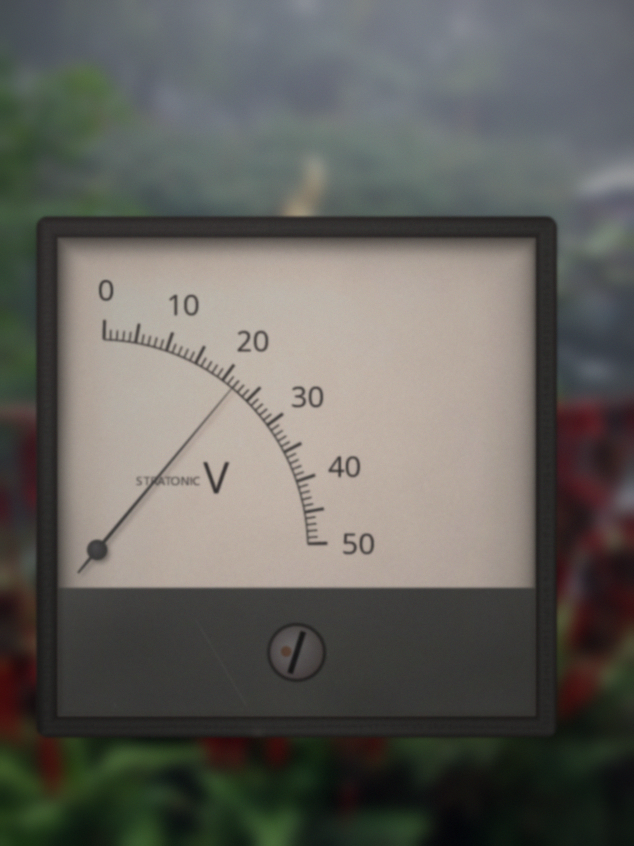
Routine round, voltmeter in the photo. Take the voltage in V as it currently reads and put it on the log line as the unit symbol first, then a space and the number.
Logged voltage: V 22
